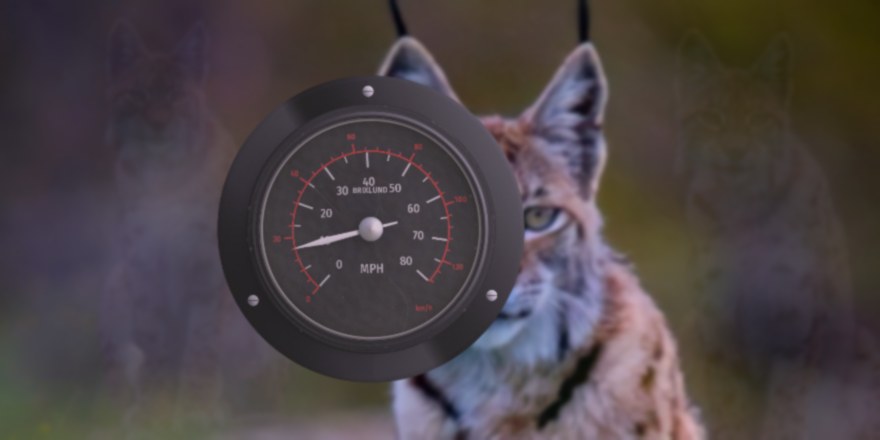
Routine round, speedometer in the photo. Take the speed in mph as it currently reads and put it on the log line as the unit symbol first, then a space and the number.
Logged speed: mph 10
